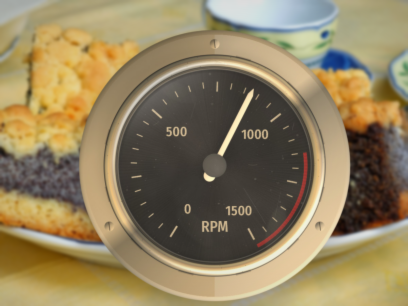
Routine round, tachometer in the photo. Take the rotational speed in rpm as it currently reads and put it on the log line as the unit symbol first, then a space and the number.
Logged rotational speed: rpm 875
